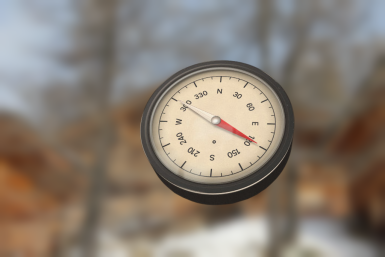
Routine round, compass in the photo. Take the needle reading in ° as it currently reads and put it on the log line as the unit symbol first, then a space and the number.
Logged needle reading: ° 120
